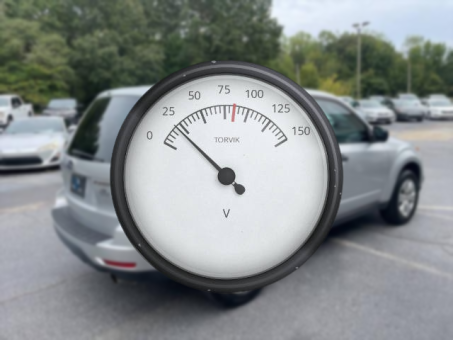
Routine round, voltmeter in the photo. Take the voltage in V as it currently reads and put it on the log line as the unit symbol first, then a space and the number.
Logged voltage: V 20
